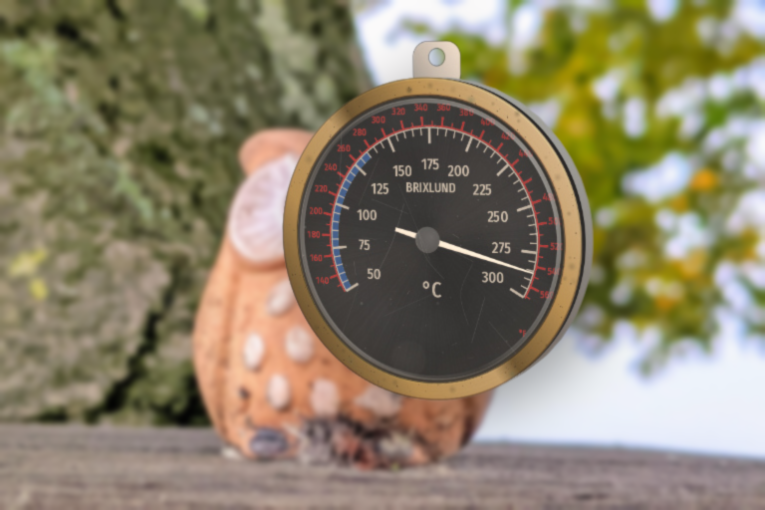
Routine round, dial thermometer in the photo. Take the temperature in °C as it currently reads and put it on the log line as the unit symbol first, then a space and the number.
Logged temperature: °C 285
